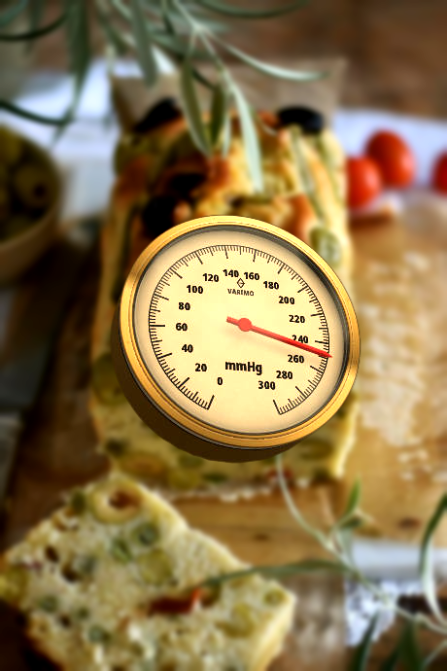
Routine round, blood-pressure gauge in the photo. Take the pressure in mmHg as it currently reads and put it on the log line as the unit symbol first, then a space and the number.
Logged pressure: mmHg 250
